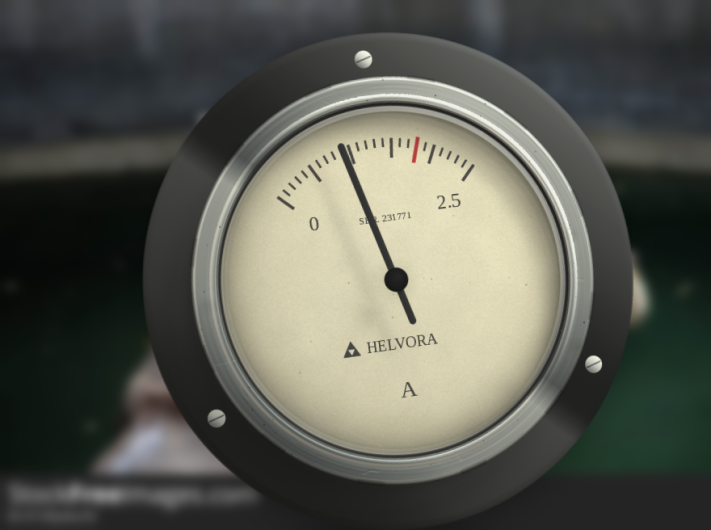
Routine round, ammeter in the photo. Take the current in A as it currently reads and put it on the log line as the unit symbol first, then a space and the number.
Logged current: A 0.9
